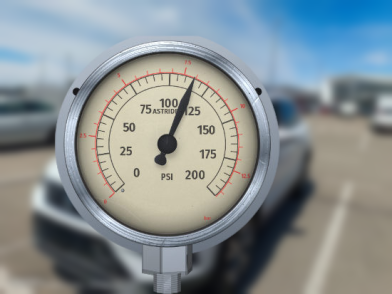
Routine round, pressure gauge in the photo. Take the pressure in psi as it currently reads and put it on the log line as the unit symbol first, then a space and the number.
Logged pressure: psi 115
